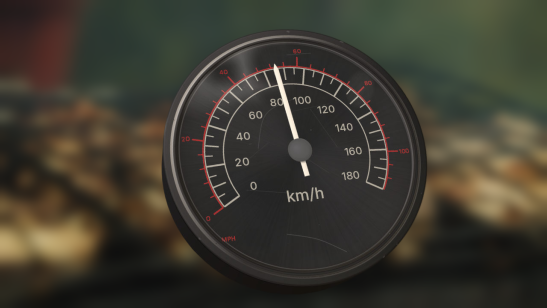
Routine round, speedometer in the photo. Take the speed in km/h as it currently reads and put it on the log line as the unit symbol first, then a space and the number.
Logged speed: km/h 85
